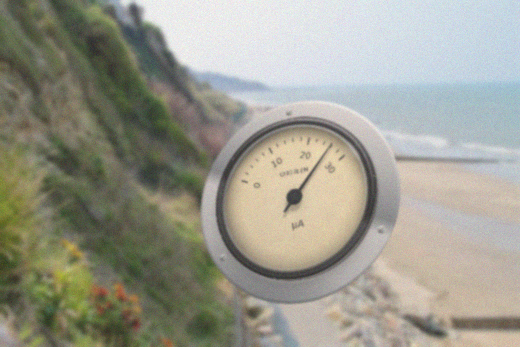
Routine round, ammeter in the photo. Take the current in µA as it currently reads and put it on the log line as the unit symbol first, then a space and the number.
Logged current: µA 26
